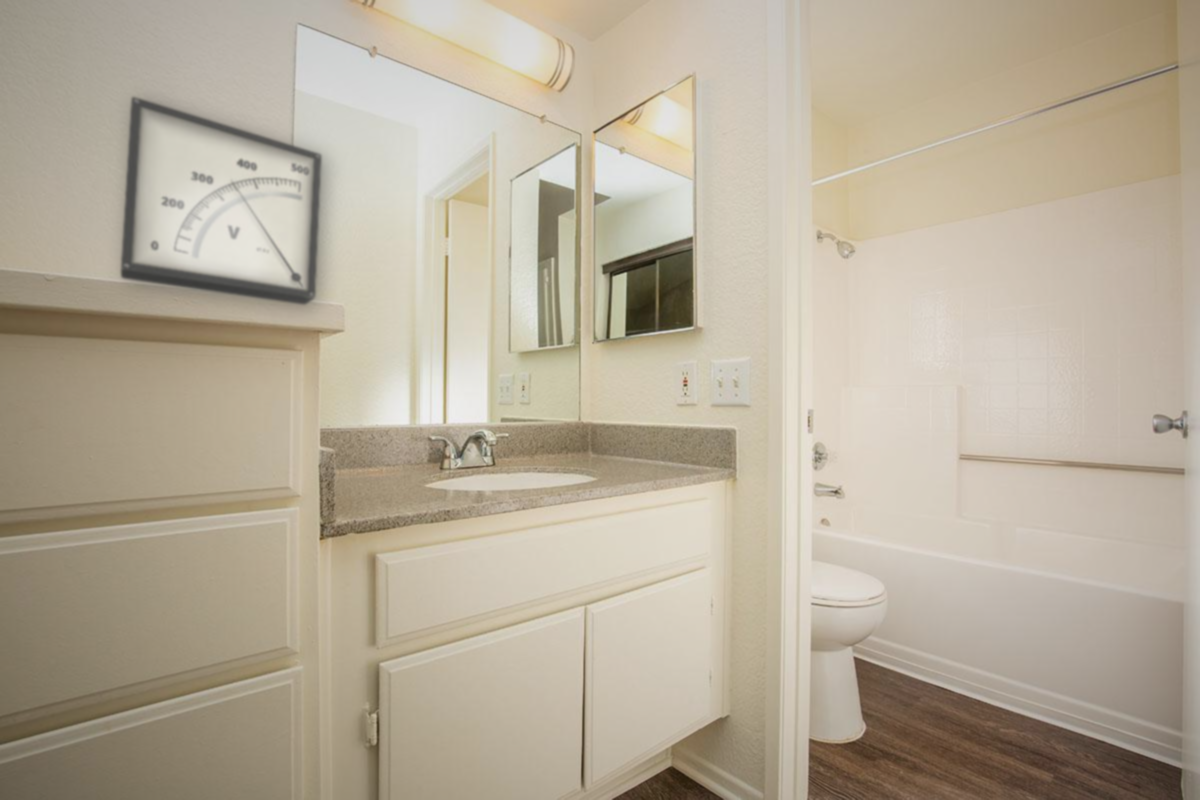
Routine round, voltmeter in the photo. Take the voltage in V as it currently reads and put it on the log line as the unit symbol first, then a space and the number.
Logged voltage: V 350
